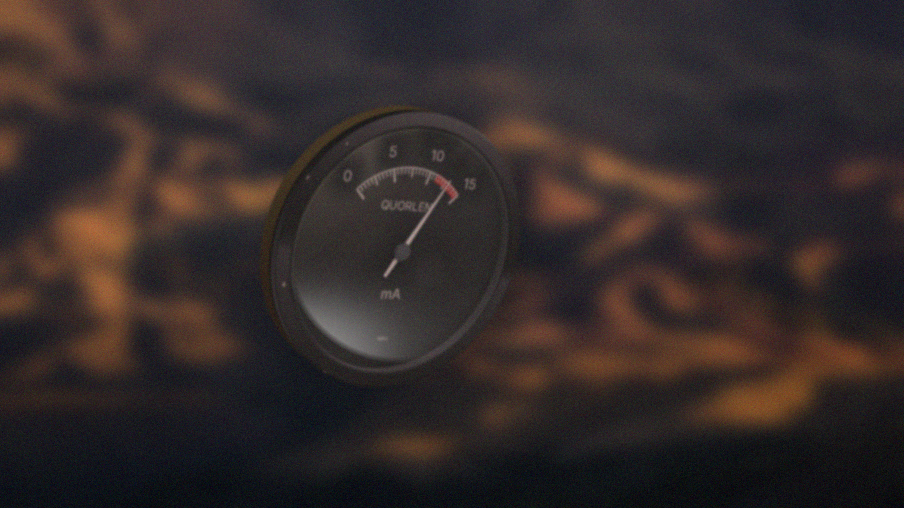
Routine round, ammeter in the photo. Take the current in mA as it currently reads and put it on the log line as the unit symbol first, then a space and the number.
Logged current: mA 12.5
